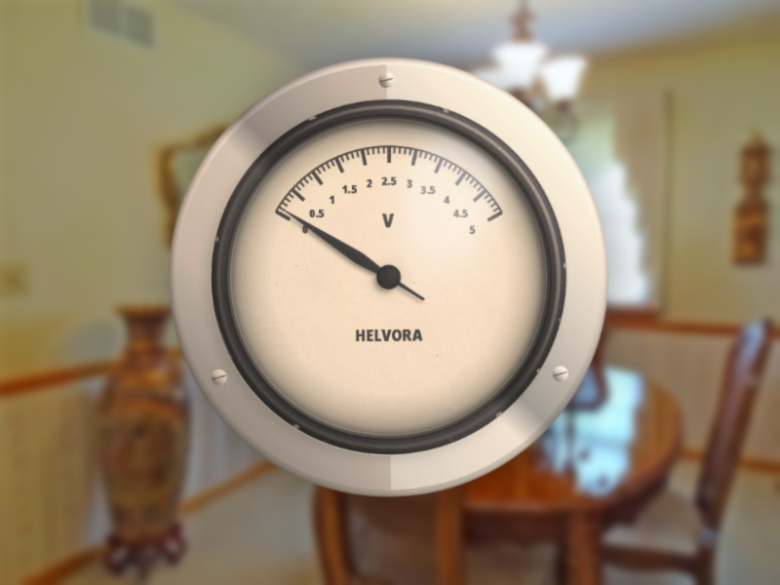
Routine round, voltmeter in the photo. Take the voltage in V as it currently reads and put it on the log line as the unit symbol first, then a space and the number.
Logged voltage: V 0.1
